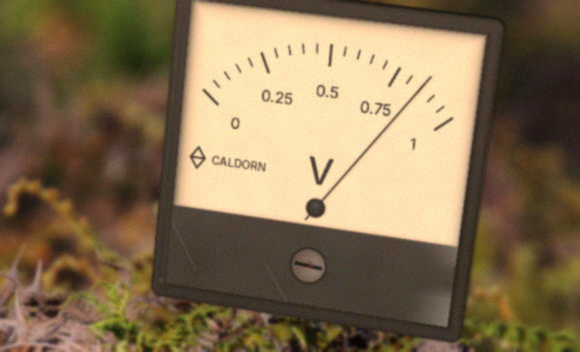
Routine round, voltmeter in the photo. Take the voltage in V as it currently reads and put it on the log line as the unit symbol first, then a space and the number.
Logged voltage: V 0.85
